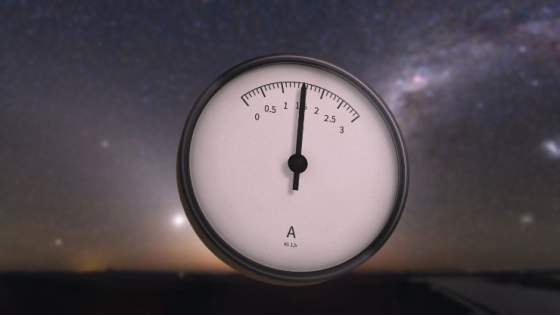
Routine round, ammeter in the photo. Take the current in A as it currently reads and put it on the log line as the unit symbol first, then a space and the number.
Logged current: A 1.5
